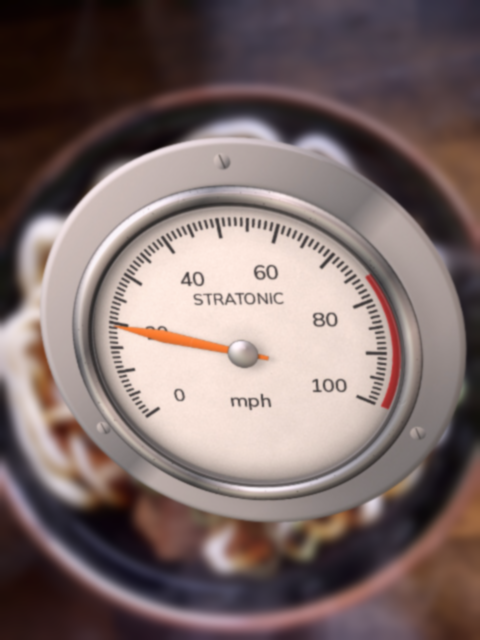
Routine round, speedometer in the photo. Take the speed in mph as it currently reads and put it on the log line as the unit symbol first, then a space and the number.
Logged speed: mph 20
